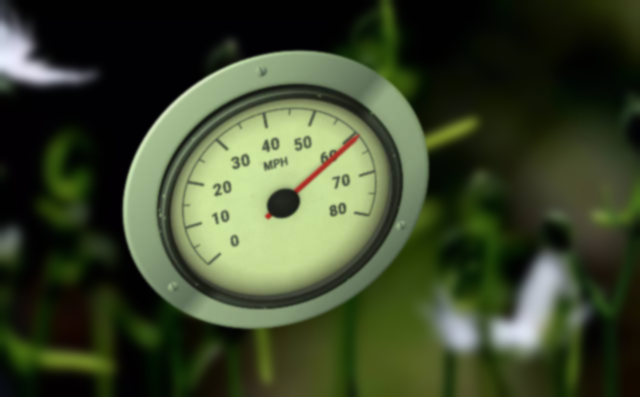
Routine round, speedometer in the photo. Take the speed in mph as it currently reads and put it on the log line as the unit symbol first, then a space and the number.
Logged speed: mph 60
